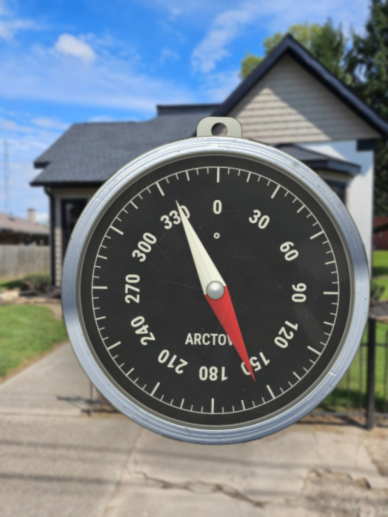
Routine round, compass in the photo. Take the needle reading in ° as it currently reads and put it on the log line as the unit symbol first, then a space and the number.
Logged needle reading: ° 155
